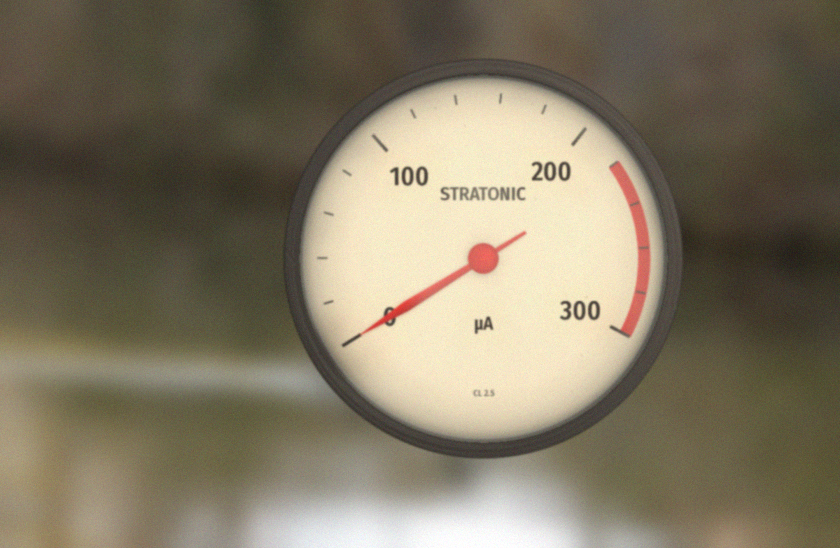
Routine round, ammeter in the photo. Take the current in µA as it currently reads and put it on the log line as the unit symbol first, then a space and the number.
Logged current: µA 0
